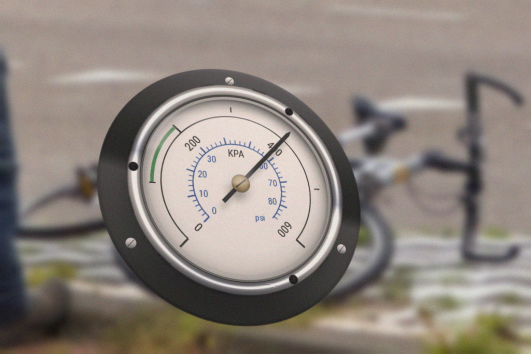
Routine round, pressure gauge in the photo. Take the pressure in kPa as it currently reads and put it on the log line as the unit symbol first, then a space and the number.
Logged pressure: kPa 400
